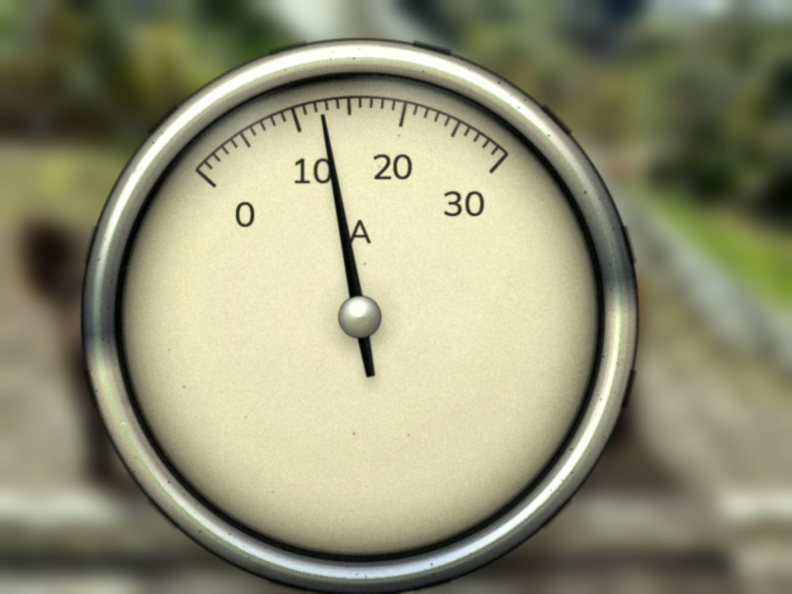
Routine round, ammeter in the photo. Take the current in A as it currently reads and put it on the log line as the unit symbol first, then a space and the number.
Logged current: A 12.5
